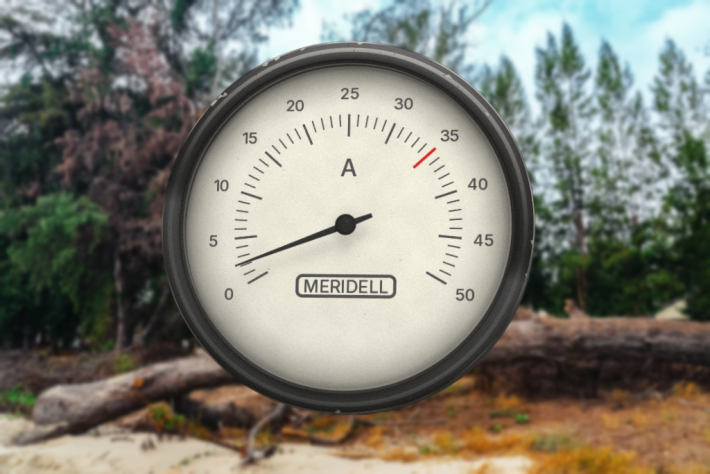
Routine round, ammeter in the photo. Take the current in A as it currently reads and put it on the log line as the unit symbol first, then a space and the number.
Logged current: A 2
